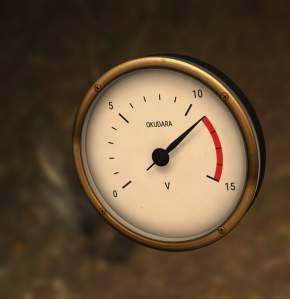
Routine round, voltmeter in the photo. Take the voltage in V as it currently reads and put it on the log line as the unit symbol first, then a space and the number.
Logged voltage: V 11
